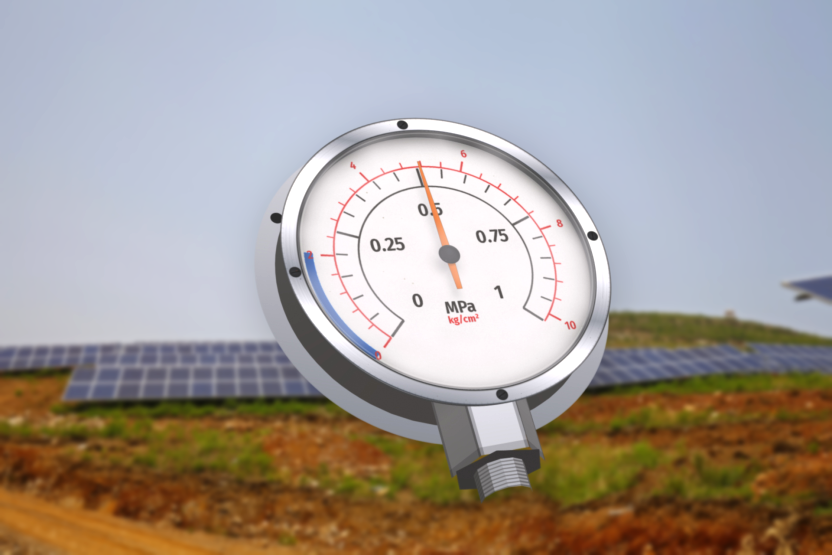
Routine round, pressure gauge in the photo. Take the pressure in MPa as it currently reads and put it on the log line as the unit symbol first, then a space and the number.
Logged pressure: MPa 0.5
